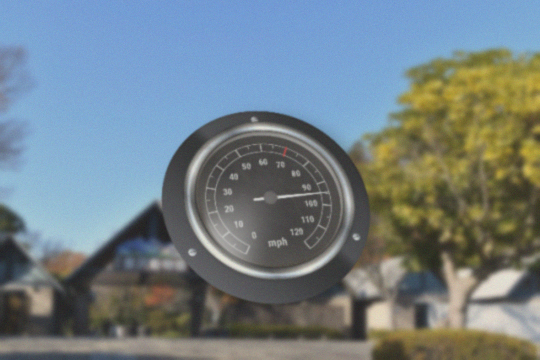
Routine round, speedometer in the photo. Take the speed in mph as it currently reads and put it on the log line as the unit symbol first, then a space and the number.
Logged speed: mph 95
